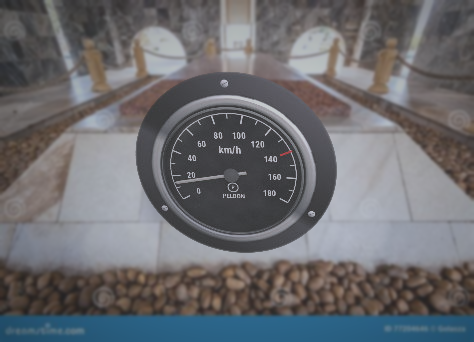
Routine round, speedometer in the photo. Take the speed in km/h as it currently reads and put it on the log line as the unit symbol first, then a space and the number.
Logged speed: km/h 15
